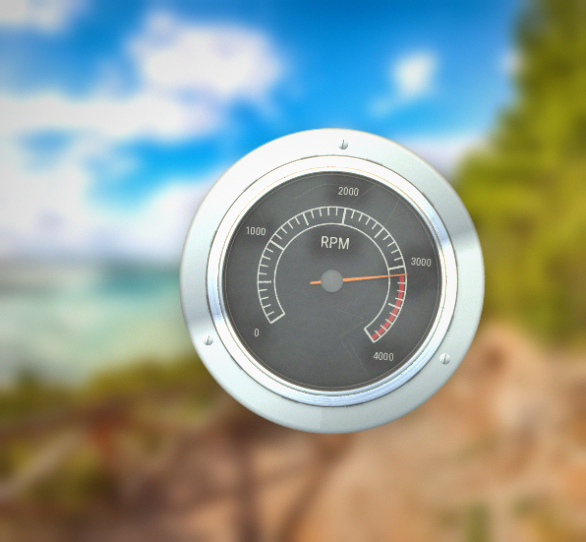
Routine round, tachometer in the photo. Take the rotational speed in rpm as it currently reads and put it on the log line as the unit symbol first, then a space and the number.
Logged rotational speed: rpm 3100
